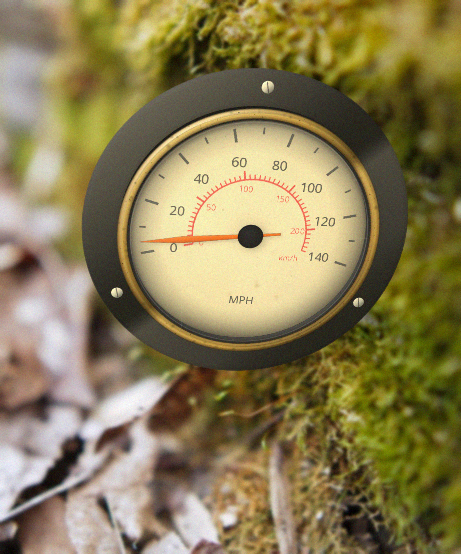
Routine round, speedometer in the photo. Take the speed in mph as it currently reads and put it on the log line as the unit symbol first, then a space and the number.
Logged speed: mph 5
